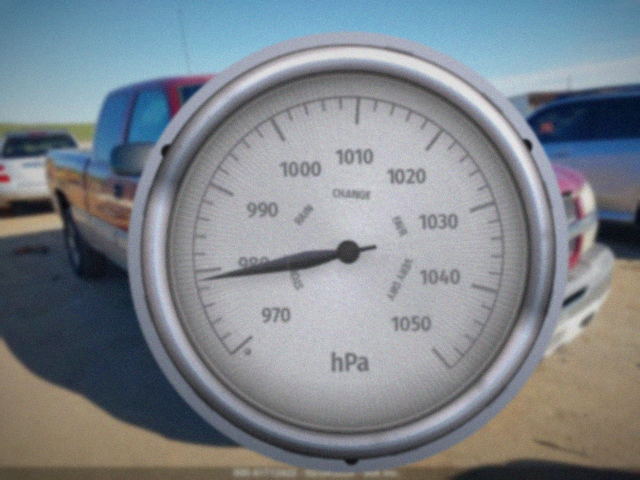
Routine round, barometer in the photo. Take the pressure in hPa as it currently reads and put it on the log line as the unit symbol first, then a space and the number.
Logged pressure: hPa 979
